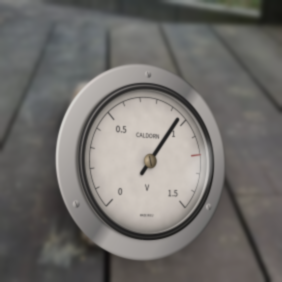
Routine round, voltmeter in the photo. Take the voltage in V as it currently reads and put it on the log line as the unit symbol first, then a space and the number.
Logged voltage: V 0.95
